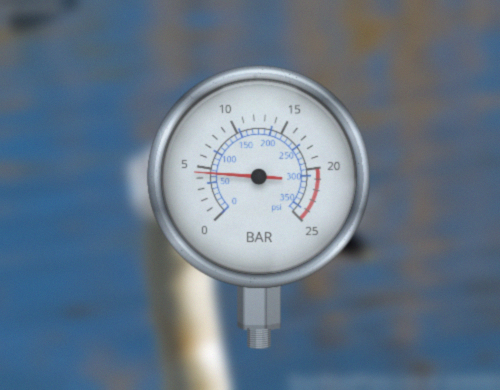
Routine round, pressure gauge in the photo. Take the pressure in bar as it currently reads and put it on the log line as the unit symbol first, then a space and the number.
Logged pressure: bar 4.5
